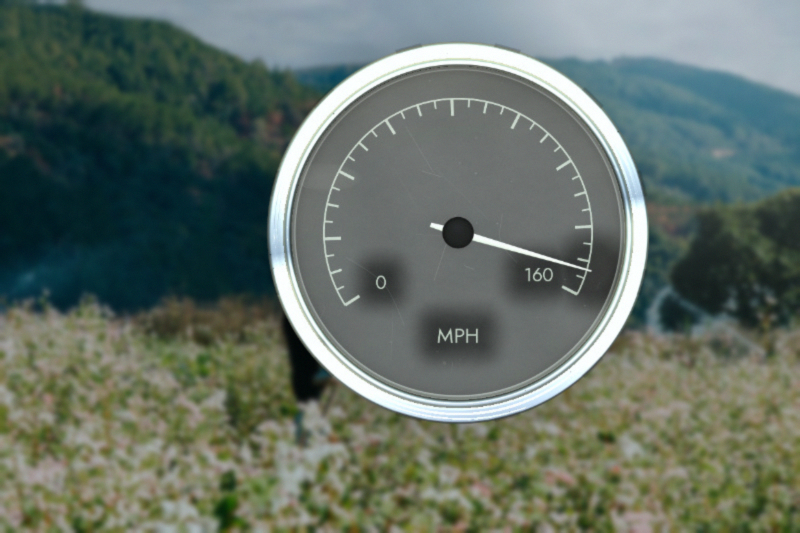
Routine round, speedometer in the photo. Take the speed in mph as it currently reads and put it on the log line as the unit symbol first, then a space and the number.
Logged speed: mph 152.5
